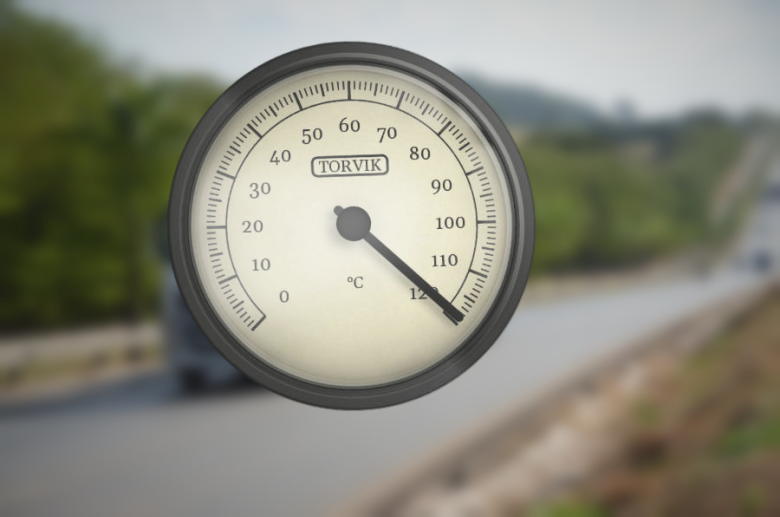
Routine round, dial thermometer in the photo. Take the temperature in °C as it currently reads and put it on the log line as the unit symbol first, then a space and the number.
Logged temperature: °C 119
